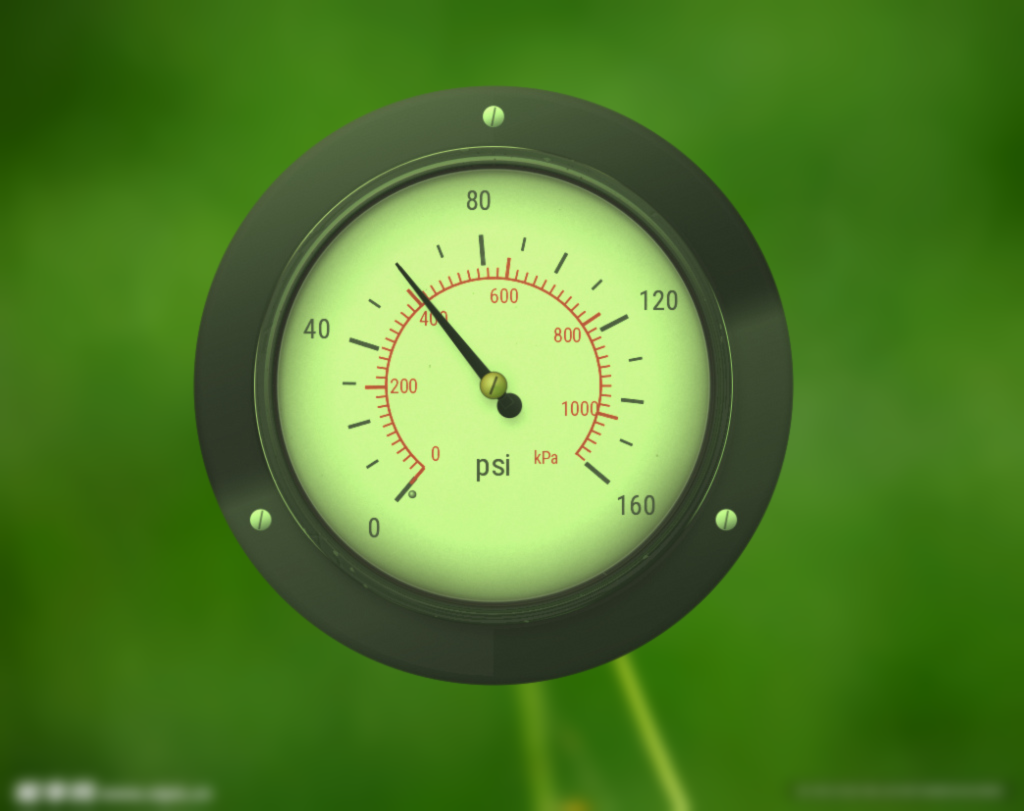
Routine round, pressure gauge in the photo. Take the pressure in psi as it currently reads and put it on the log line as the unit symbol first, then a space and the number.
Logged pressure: psi 60
